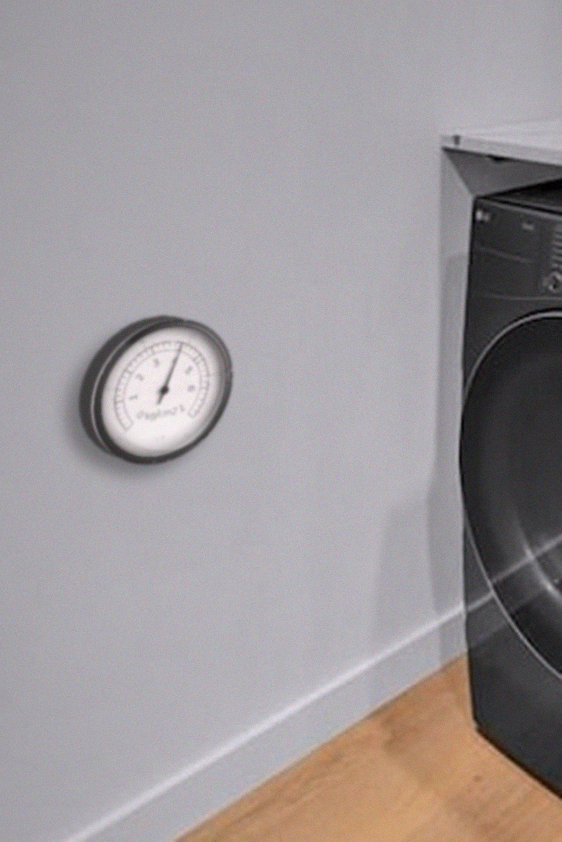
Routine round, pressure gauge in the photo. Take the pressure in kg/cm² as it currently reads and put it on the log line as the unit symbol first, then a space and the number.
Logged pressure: kg/cm² 4
